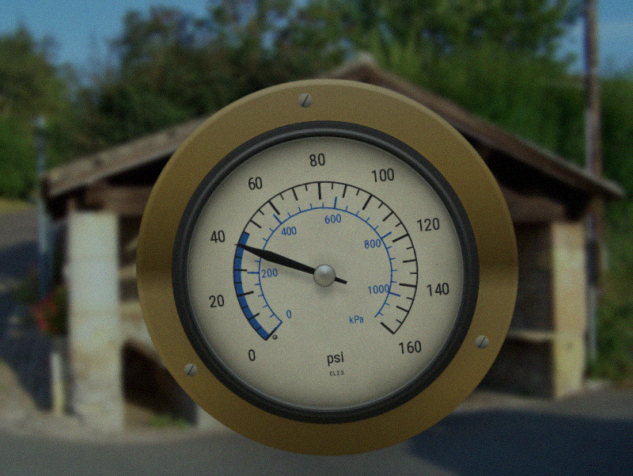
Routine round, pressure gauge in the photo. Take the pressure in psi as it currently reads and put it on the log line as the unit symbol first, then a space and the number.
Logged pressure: psi 40
